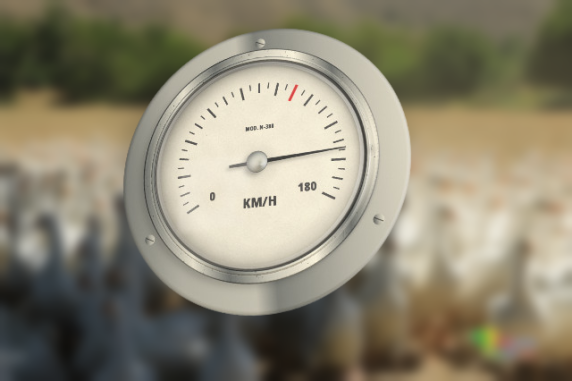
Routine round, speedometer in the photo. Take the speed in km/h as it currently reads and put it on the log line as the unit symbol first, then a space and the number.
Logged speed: km/h 155
